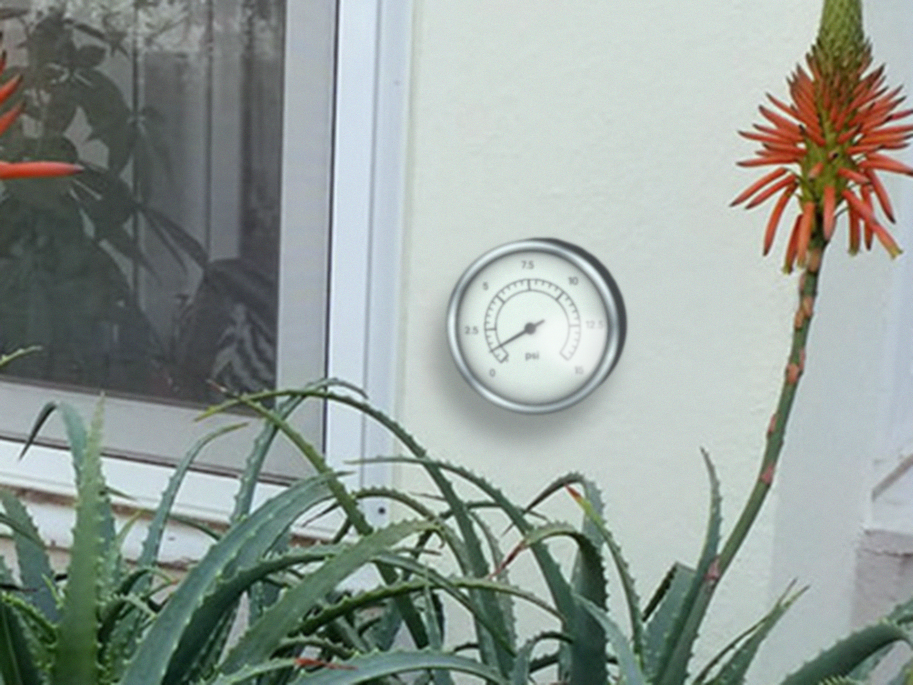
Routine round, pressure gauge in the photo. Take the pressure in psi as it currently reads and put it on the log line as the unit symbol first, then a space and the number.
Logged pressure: psi 1
